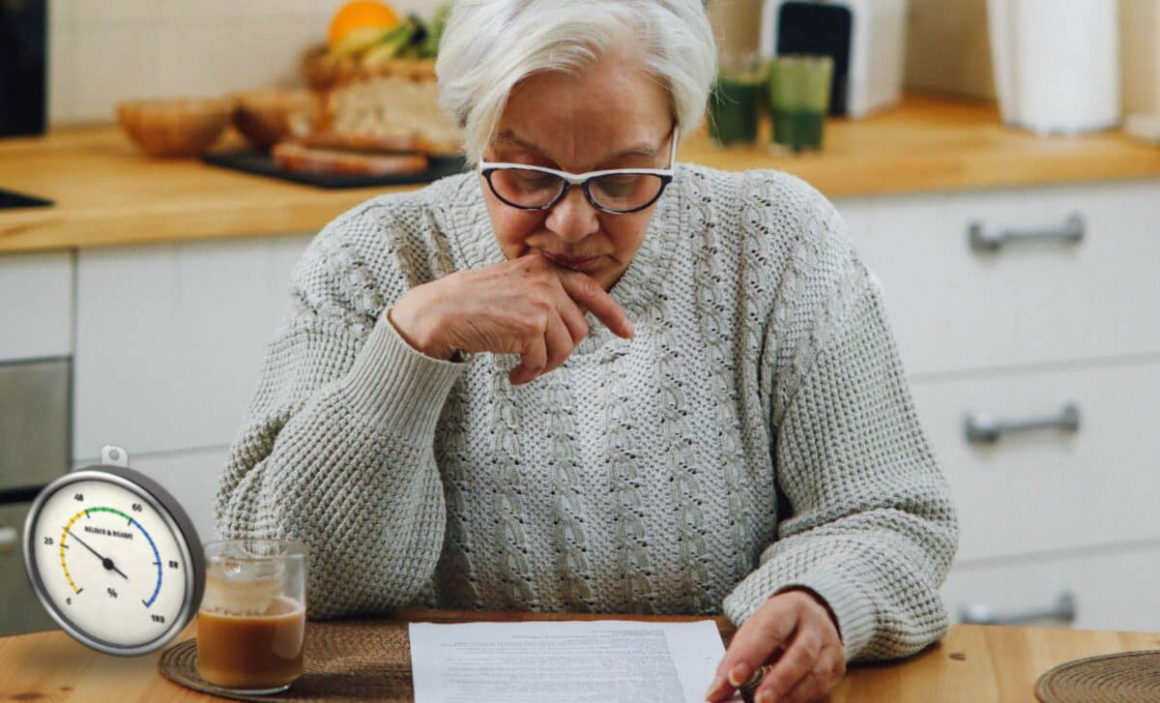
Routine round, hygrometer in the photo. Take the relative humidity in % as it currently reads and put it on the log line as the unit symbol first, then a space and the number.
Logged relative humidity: % 28
